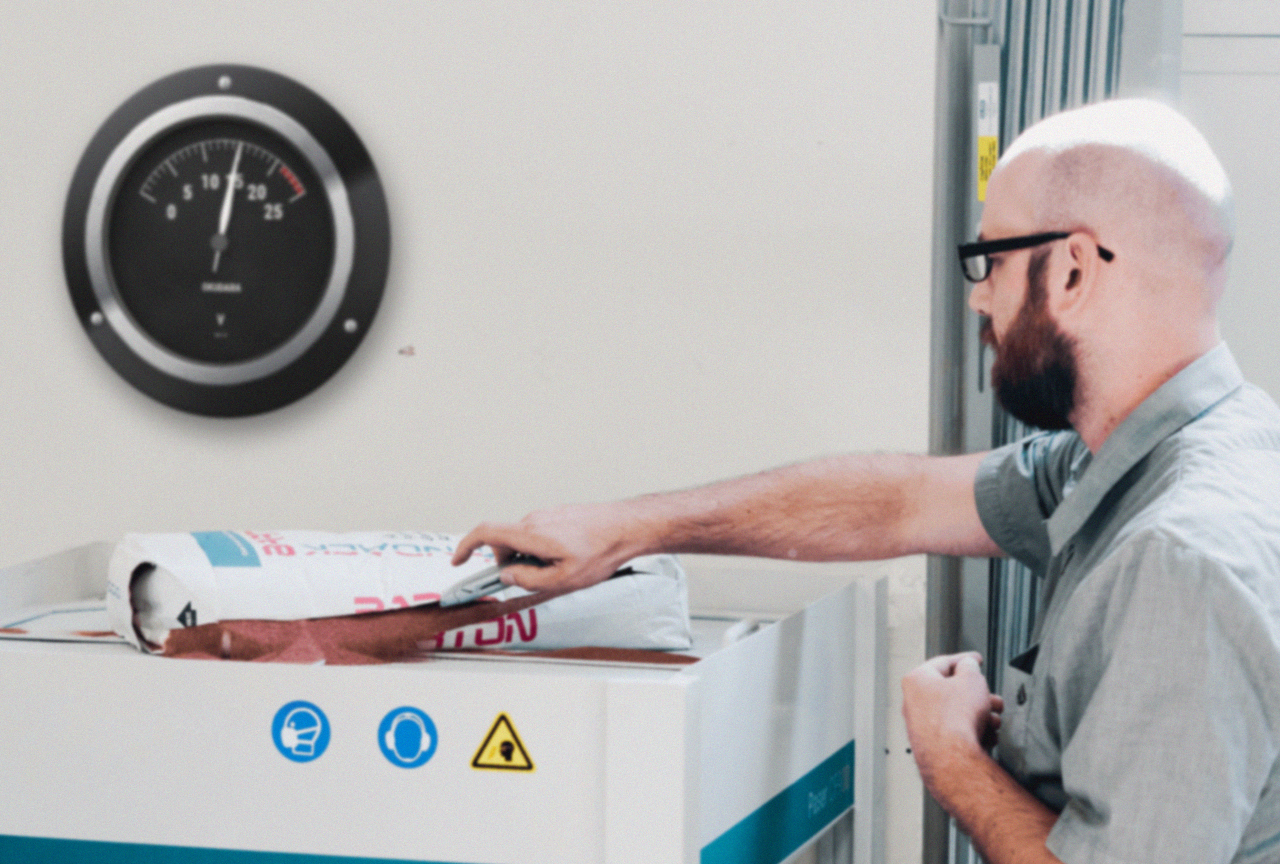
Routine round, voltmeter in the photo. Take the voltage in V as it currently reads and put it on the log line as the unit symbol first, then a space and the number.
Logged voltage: V 15
